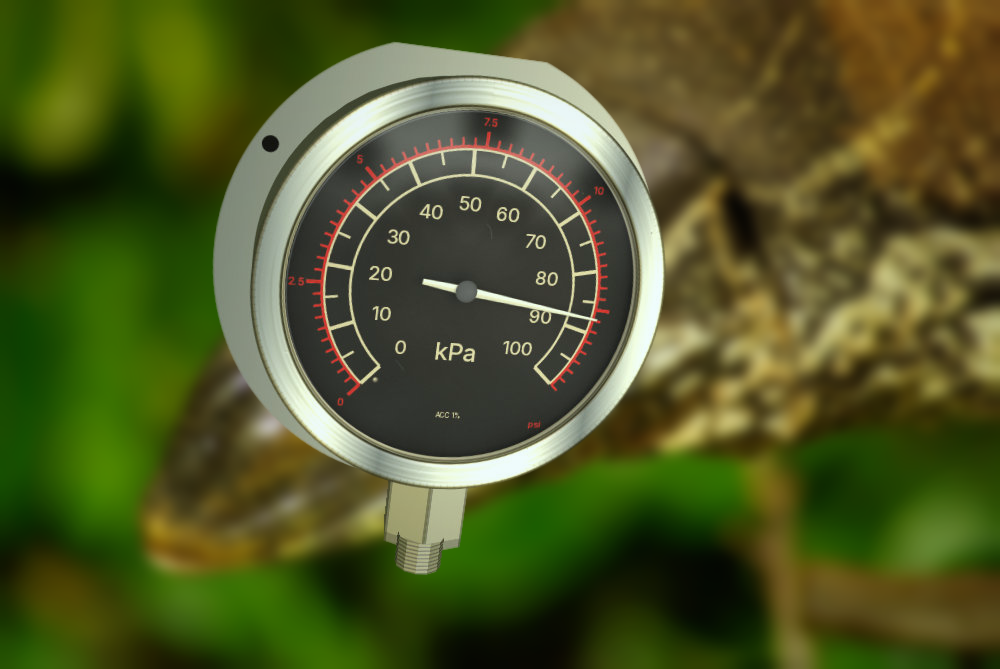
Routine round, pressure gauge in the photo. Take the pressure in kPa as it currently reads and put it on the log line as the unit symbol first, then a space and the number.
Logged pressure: kPa 87.5
